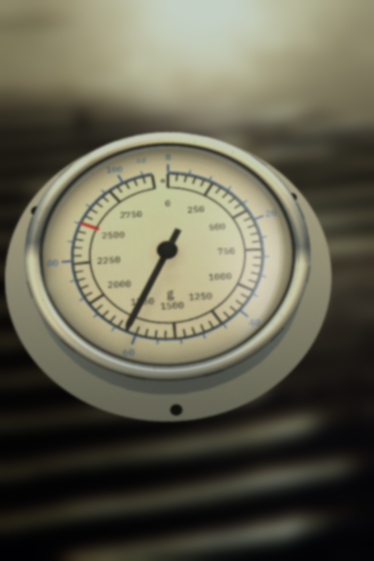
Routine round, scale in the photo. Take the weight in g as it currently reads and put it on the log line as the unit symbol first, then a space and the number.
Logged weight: g 1750
